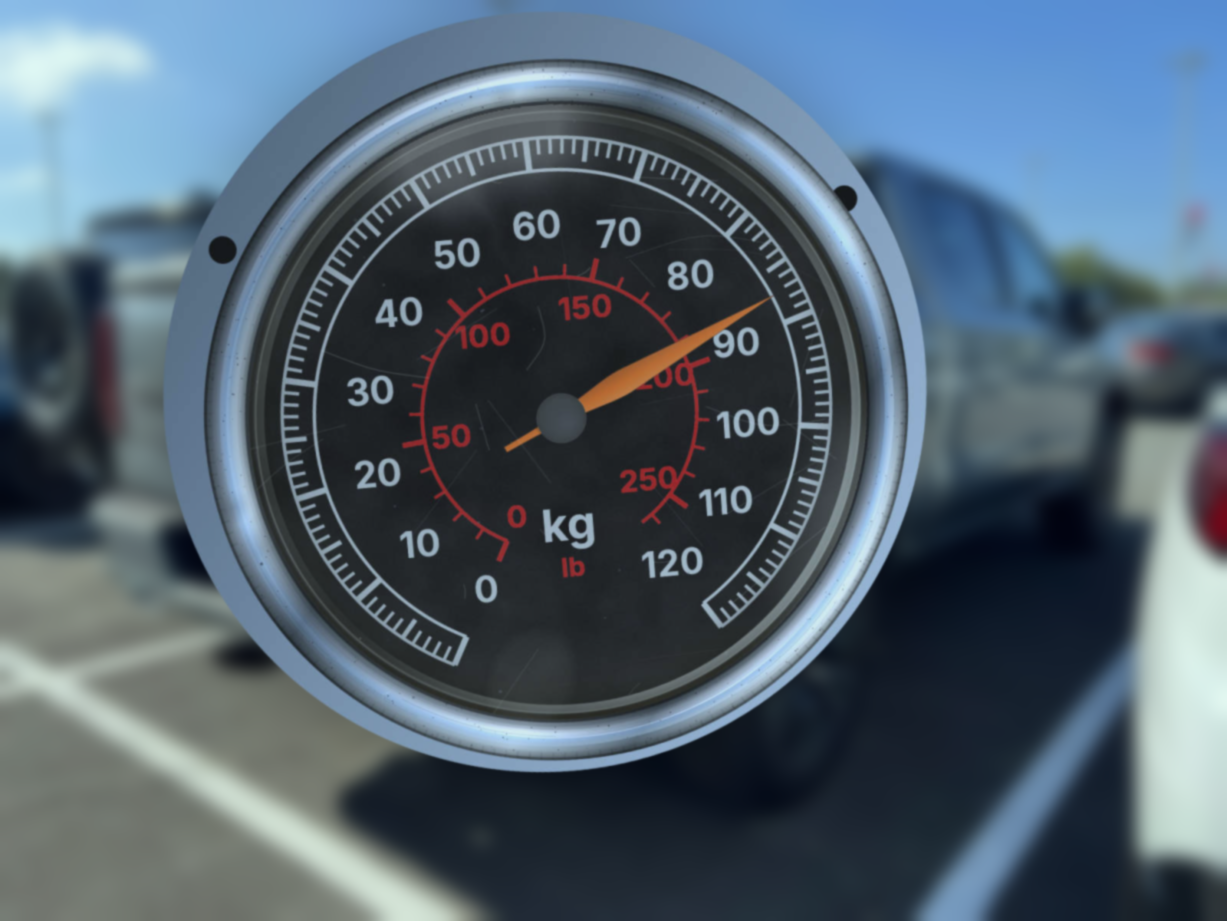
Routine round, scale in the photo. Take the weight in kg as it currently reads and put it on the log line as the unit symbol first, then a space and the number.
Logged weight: kg 87
